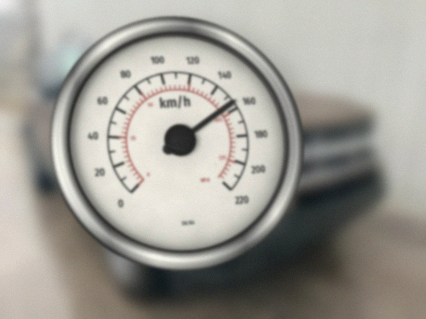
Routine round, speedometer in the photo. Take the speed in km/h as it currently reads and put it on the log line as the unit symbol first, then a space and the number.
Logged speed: km/h 155
